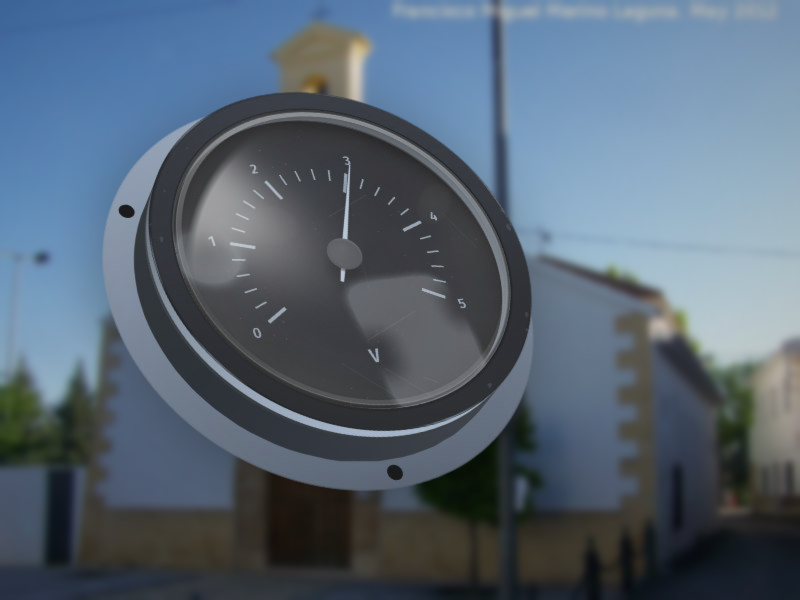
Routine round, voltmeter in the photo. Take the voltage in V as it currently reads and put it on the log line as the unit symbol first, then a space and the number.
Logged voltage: V 3
